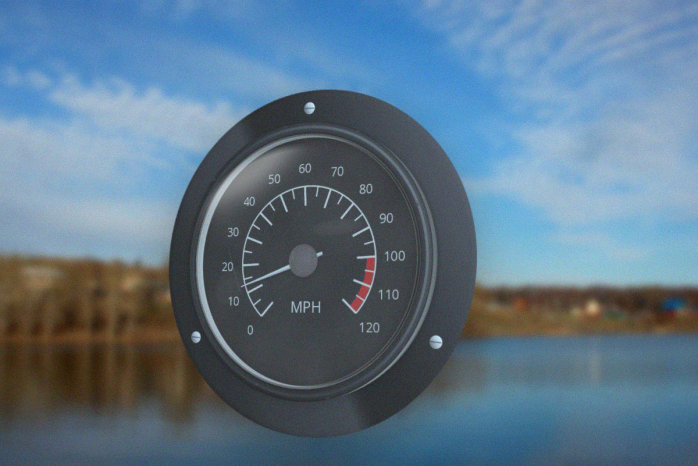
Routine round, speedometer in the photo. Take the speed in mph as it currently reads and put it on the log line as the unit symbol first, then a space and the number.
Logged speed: mph 12.5
